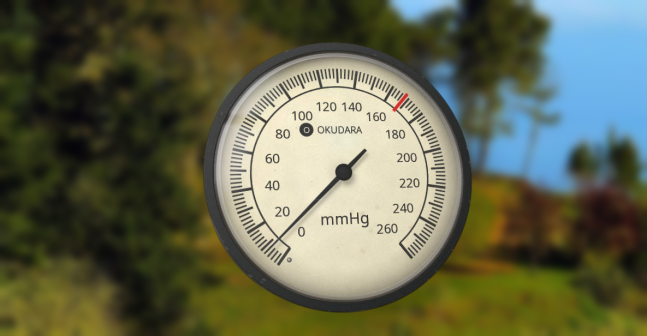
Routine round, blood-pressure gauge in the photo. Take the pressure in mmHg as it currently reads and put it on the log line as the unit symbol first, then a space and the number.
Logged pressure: mmHg 8
